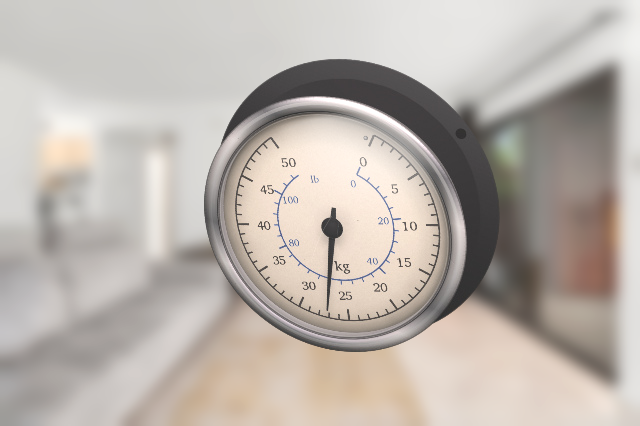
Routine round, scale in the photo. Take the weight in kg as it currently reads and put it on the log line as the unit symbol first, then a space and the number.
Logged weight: kg 27
